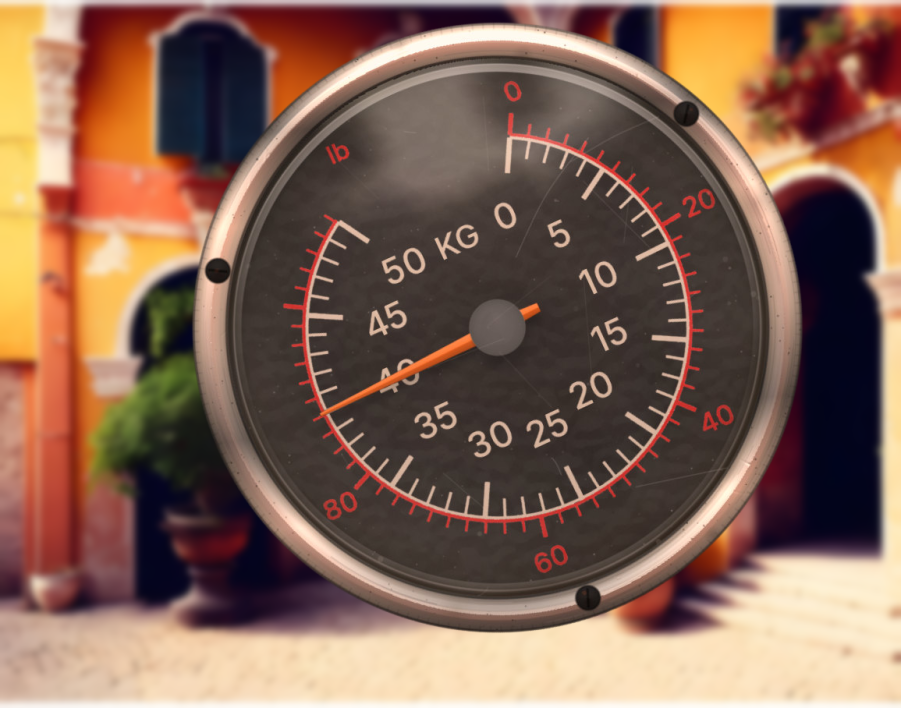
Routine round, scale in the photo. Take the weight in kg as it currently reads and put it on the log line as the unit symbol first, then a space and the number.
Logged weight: kg 40
